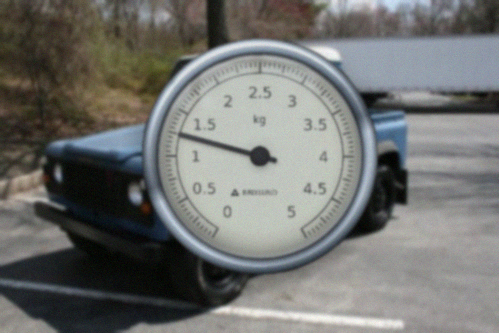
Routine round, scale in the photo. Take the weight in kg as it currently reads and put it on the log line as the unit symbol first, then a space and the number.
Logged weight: kg 1.25
